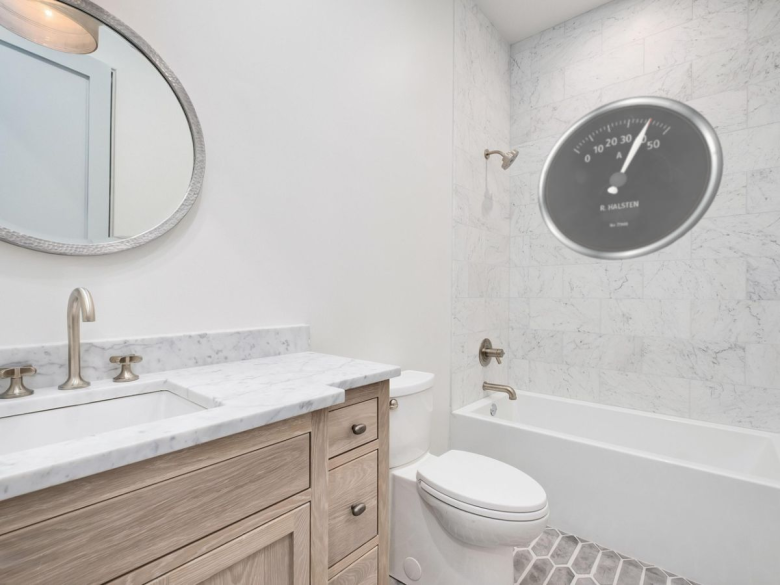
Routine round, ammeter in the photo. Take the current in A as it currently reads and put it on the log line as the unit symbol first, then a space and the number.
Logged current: A 40
